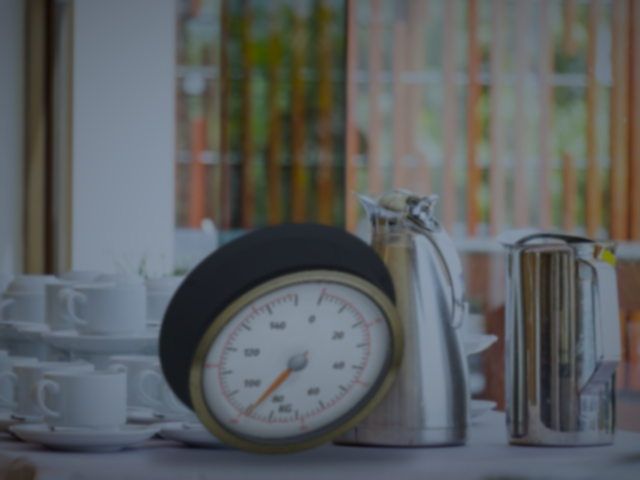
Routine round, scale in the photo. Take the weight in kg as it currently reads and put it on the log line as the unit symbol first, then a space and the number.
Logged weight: kg 90
